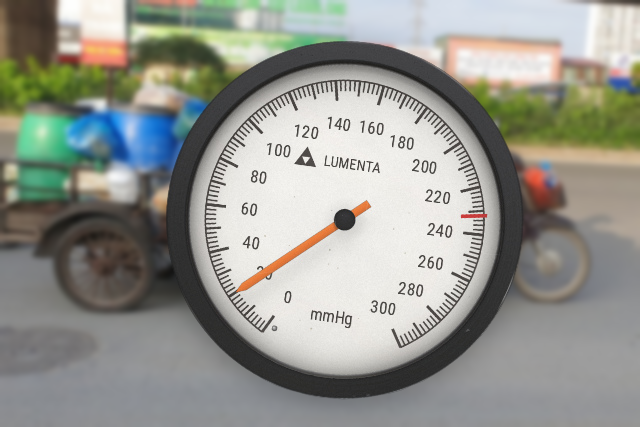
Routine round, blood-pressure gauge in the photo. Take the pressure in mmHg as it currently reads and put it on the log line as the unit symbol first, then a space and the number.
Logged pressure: mmHg 20
